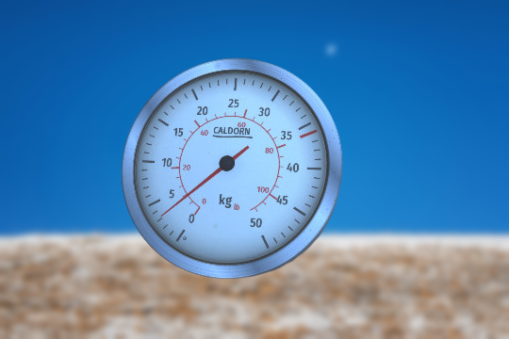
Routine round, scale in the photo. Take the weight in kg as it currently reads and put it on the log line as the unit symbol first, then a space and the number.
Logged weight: kg 3
